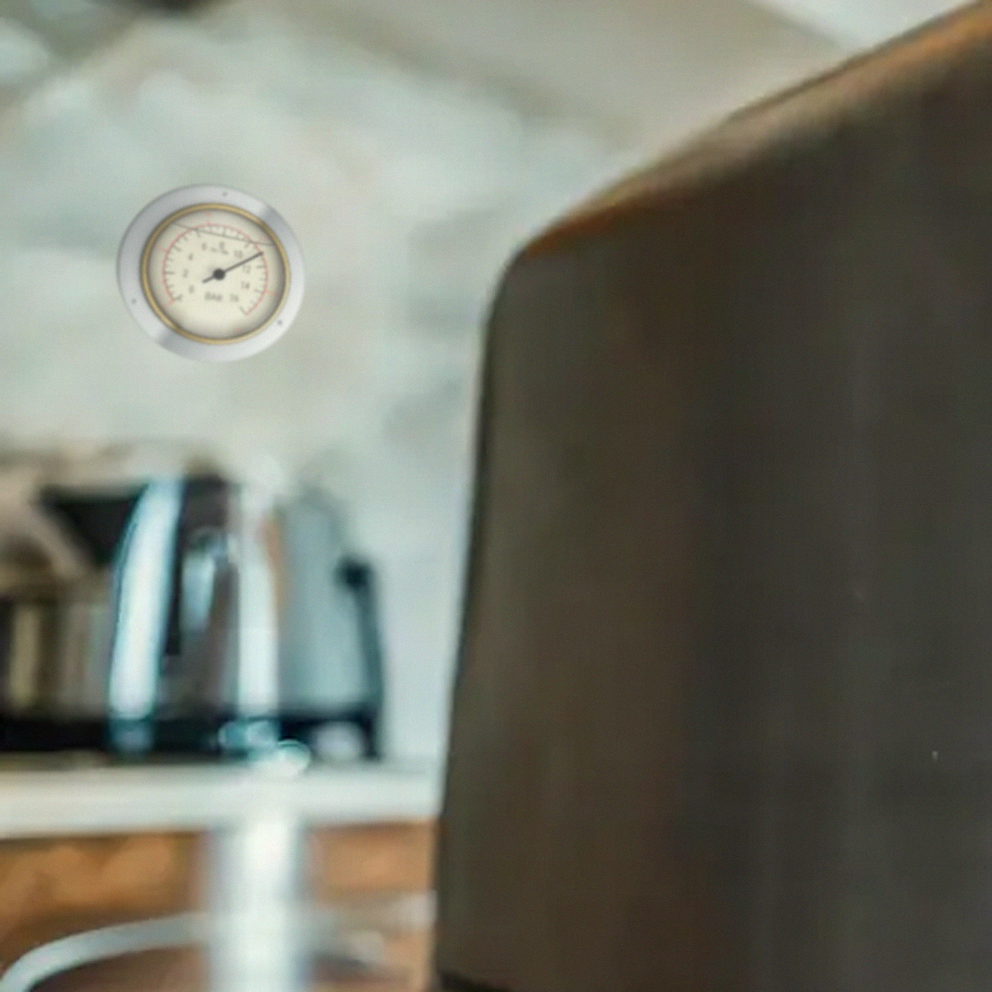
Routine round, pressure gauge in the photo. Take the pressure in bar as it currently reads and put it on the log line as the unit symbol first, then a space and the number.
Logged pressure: bar 11
